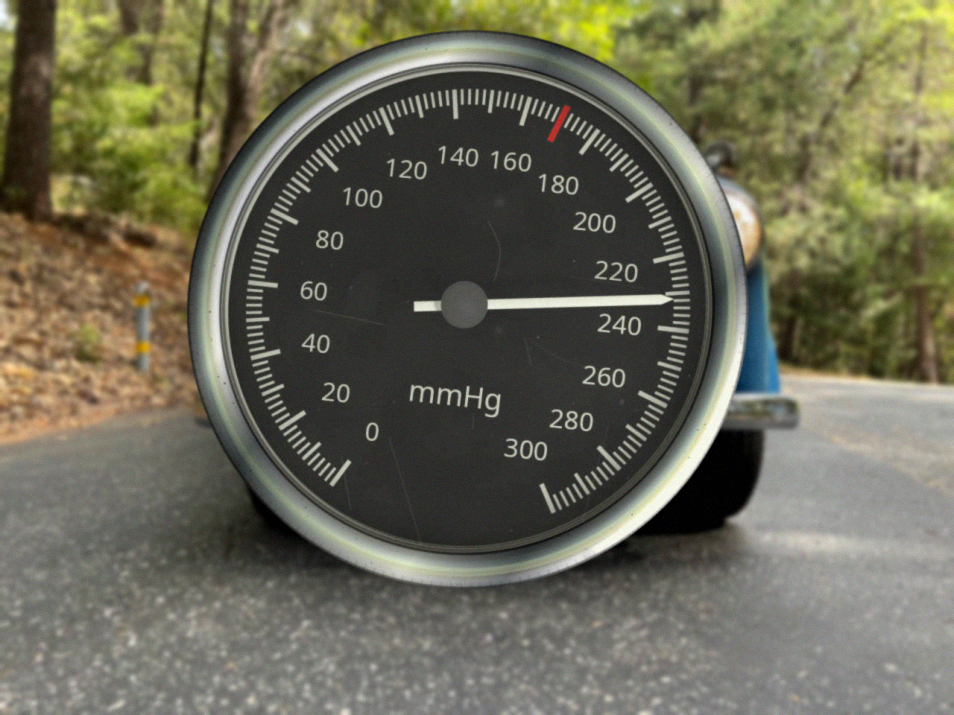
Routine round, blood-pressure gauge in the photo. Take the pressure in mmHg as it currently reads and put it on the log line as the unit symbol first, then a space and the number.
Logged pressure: mmHg 232
